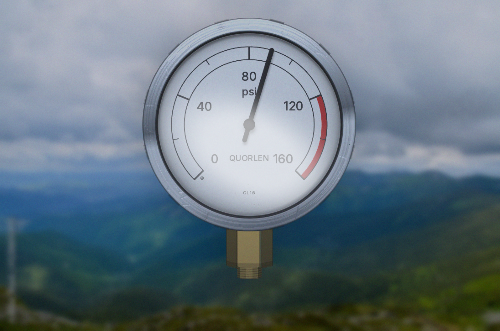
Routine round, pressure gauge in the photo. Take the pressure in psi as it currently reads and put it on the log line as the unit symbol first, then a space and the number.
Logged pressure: psi 90
